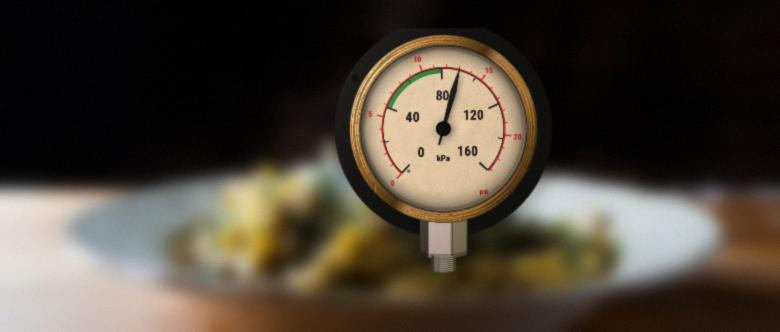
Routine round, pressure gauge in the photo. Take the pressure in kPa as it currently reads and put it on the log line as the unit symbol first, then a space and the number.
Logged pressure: kPa 90
